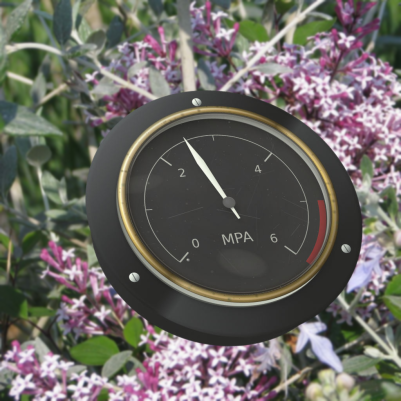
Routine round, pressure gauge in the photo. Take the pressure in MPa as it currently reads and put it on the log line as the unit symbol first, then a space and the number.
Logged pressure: MPa 2.5
